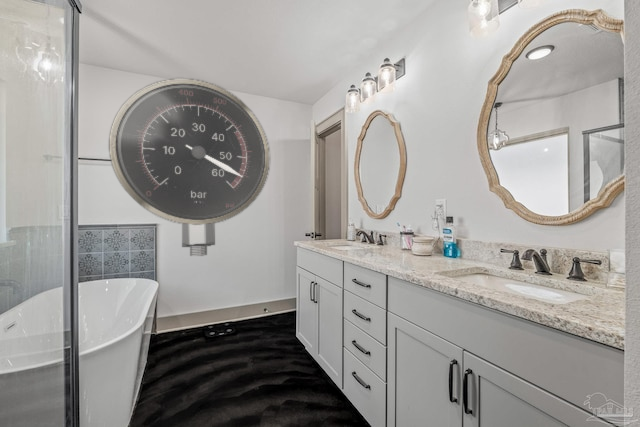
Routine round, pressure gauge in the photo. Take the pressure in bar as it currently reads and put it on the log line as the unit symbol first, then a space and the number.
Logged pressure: bar 56
